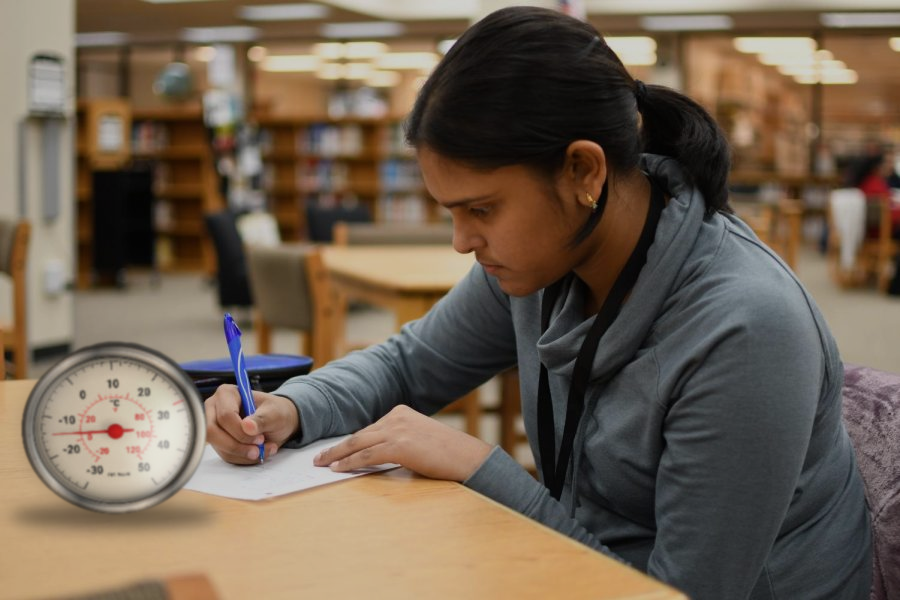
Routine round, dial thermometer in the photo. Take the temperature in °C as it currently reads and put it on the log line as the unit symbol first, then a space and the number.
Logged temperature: °C -14
